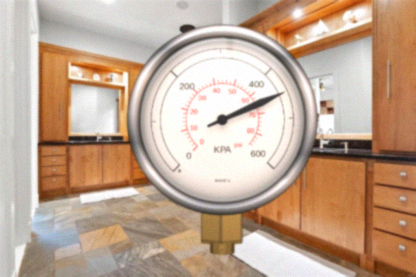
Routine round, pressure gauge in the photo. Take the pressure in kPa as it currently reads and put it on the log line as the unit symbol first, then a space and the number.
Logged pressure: kPa 450
